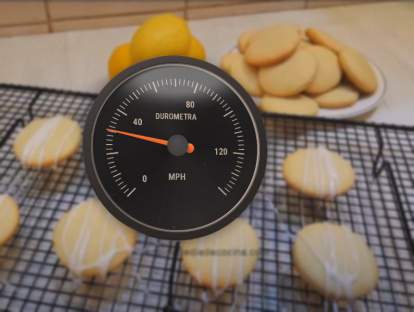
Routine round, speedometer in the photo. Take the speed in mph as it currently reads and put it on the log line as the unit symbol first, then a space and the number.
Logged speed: mph 30
